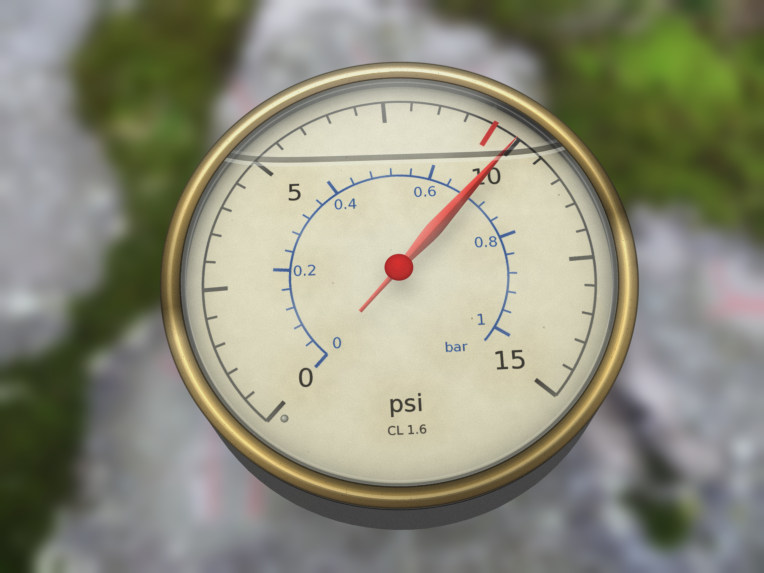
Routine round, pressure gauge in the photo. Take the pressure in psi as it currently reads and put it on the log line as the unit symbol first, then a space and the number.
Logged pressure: psi 10
